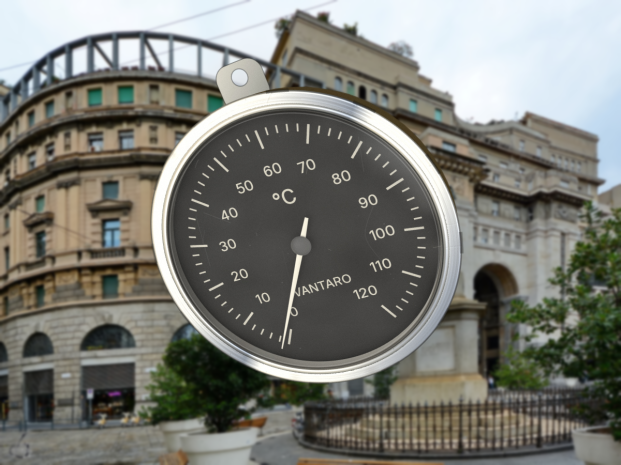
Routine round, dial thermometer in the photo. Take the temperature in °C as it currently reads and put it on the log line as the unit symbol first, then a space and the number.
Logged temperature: °C 1
